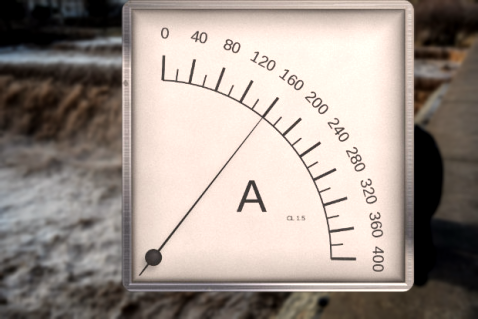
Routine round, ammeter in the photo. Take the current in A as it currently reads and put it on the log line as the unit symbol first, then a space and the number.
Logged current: A 160
